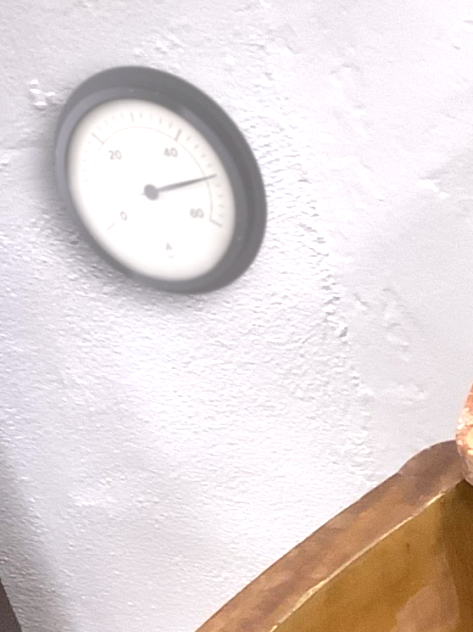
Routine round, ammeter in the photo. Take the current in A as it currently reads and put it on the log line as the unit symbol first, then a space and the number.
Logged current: A 50
